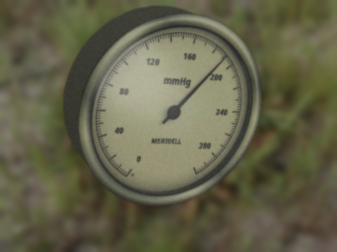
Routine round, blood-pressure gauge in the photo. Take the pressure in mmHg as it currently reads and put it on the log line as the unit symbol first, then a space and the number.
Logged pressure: mmHg 190
